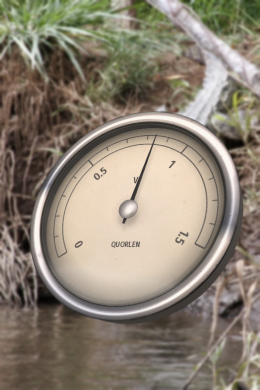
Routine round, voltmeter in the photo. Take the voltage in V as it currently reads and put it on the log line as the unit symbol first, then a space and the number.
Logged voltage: V 0.85
